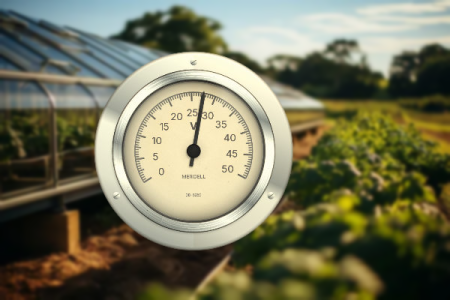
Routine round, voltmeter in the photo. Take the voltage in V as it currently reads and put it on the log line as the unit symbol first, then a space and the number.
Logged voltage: V 27.5
